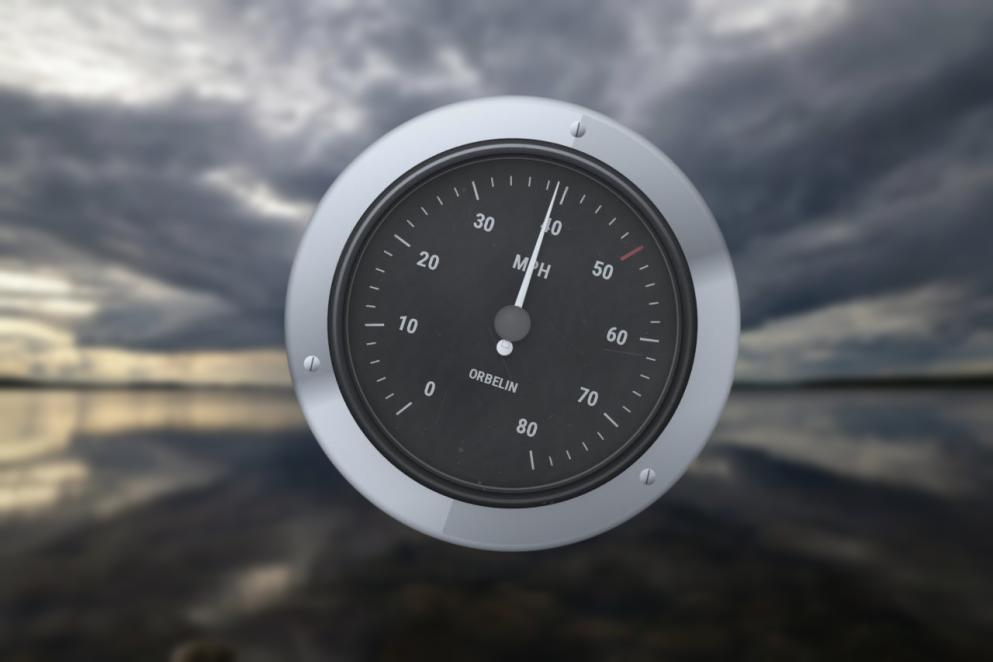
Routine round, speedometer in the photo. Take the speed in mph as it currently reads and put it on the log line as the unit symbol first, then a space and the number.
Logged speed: mph 39
